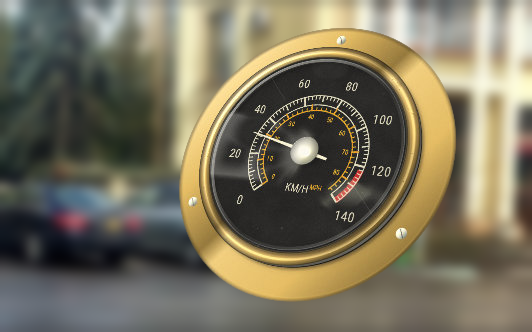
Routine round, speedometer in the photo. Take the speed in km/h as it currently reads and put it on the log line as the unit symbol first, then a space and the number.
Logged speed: km/h 30
